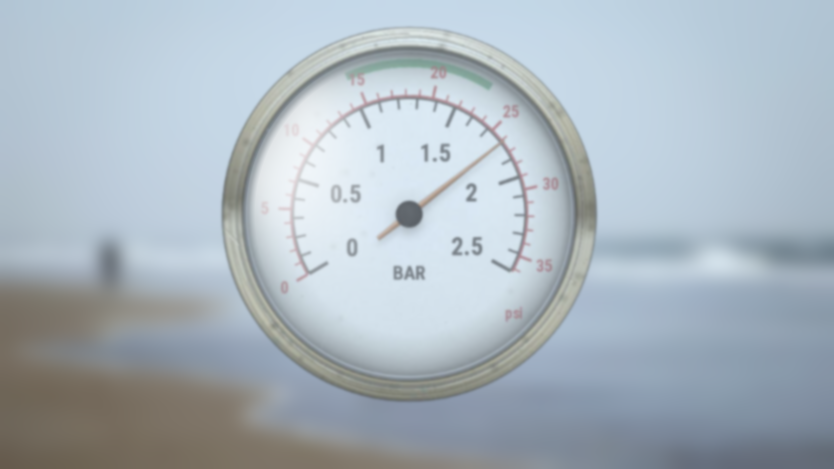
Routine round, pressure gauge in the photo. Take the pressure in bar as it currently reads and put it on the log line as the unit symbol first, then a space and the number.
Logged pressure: bar 1.8
